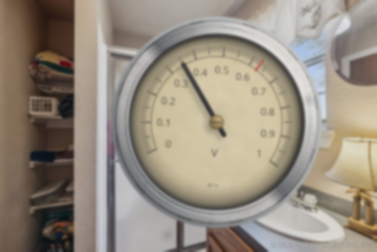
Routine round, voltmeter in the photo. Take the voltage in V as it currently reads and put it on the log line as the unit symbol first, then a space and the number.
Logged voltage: V 0.35
